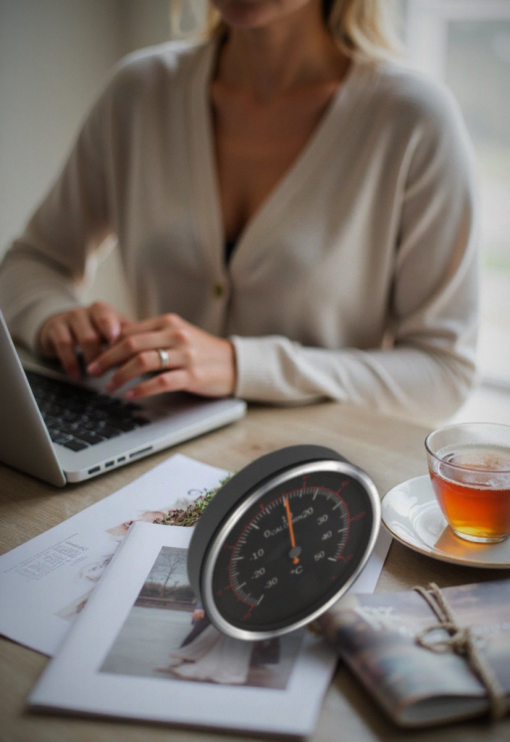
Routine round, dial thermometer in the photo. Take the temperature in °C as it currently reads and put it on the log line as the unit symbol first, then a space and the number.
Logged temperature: °C 10
